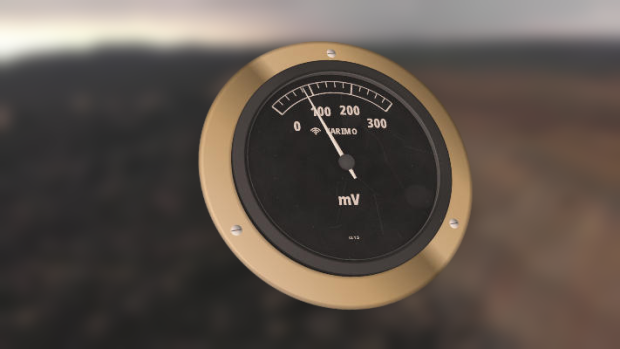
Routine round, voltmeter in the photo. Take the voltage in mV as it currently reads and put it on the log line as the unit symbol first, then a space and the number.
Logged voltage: mV 80
